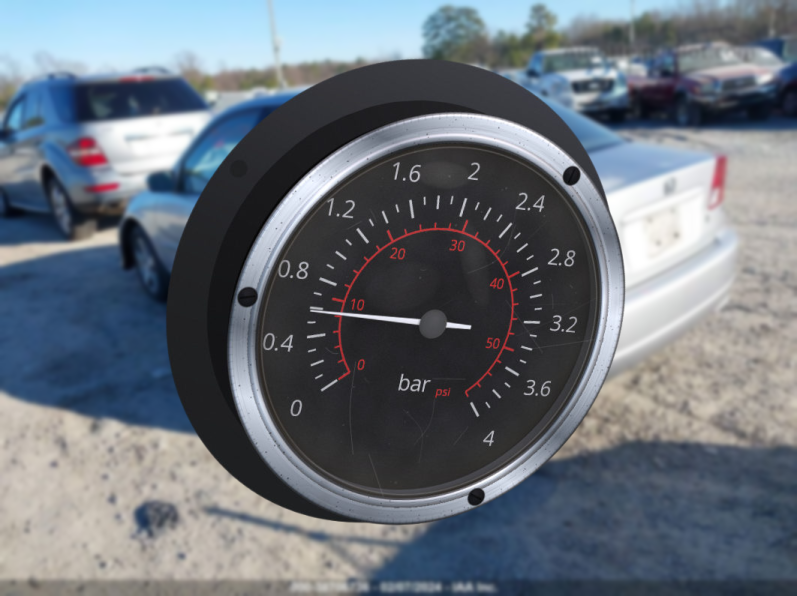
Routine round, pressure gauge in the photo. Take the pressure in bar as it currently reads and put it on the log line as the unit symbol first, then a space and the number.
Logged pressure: bar 0.6
